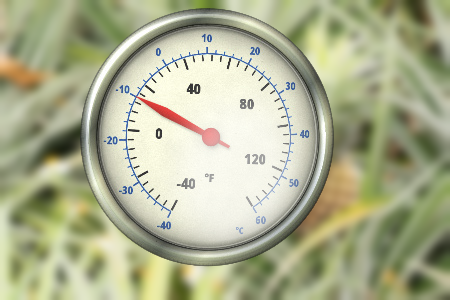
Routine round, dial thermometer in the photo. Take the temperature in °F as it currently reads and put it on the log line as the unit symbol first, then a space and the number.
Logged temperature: °F 14
